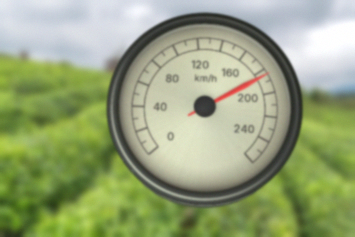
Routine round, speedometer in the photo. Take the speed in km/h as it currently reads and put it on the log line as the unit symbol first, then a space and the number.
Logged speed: km/h 185
